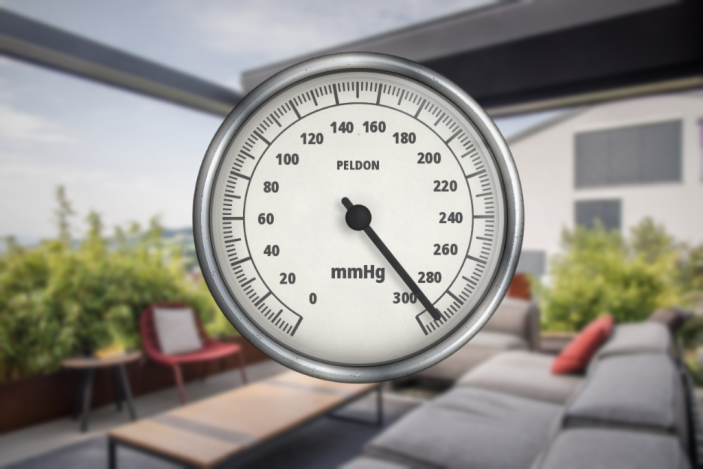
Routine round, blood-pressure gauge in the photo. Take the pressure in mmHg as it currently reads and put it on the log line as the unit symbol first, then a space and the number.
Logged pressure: mmHg 292
